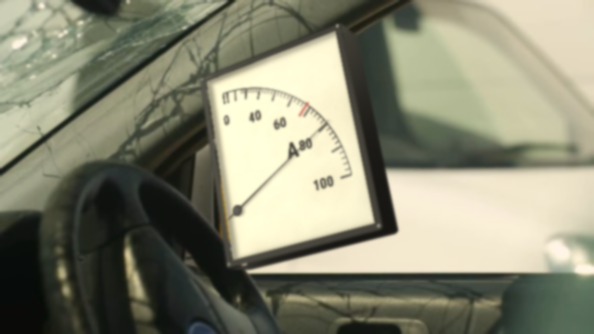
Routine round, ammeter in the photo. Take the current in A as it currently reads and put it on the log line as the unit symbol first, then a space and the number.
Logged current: A 80
